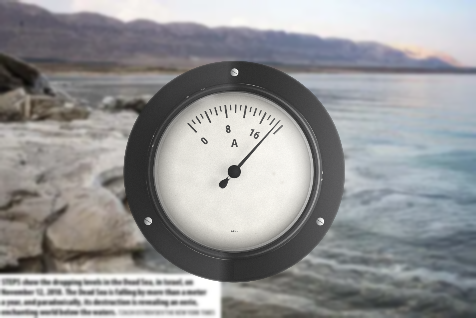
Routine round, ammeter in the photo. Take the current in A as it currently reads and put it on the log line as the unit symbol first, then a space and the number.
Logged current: A 19
